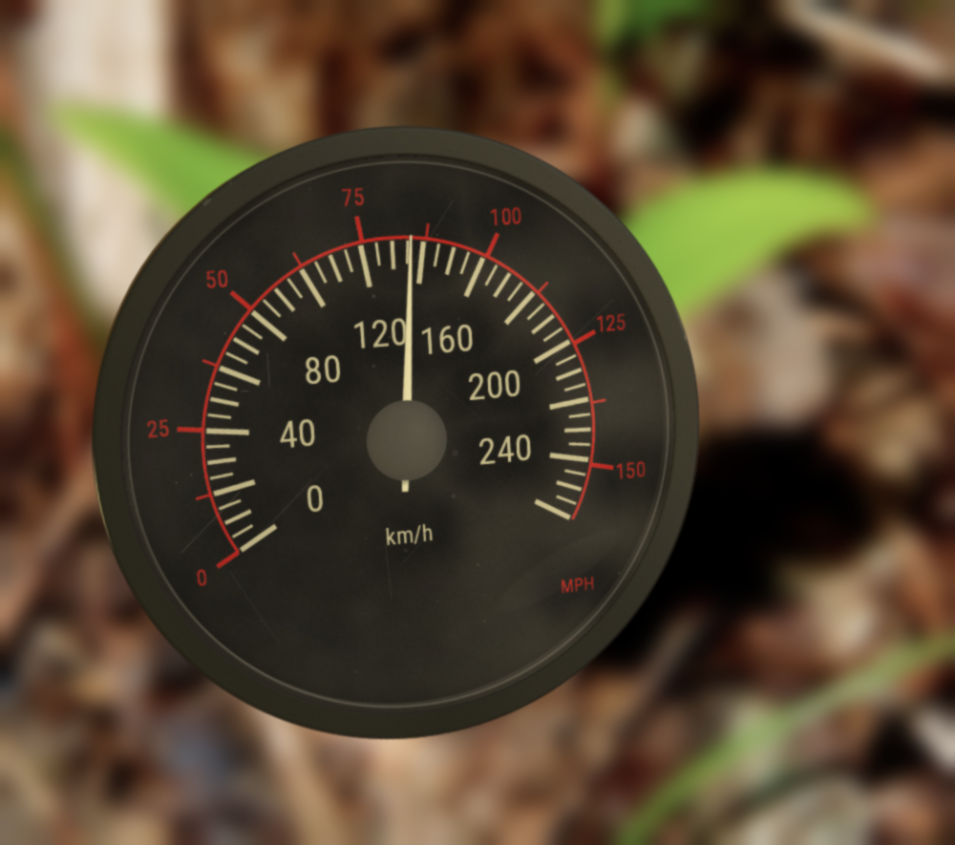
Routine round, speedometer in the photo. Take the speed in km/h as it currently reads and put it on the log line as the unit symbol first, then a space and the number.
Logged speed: km/h 135
